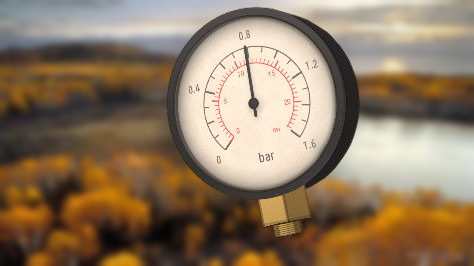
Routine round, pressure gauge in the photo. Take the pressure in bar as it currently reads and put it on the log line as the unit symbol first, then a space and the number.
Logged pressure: bar 0.8
